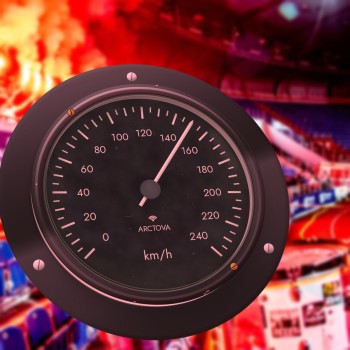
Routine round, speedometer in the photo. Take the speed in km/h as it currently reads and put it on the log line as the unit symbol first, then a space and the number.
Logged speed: km/h 150
